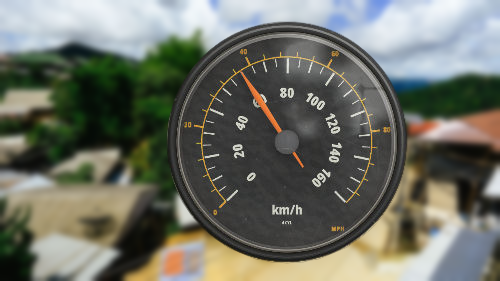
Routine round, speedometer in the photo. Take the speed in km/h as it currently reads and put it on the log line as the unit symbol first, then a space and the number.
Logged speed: km/h 60
